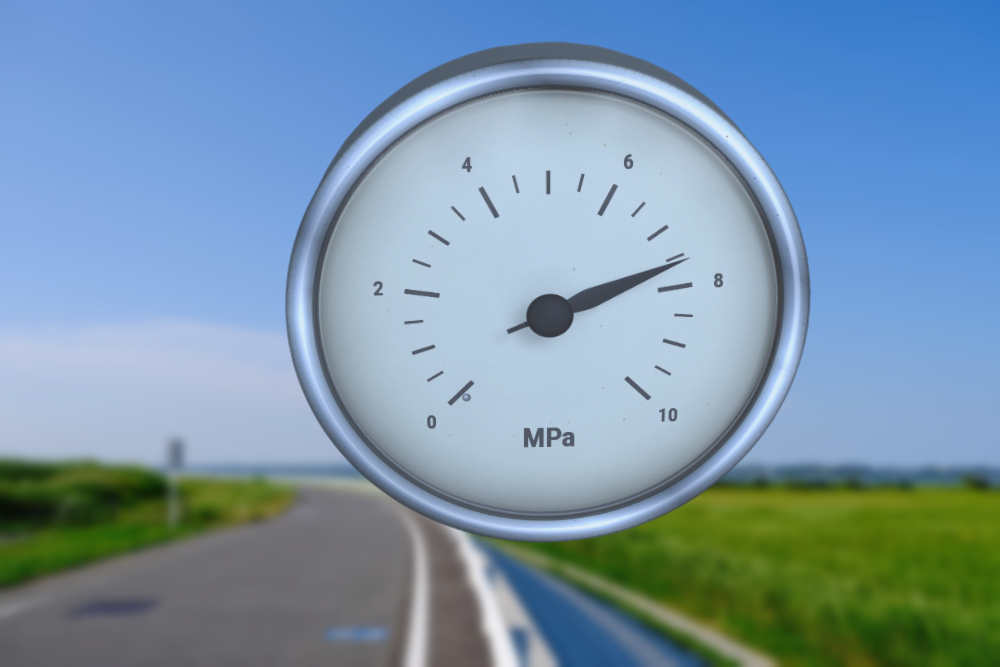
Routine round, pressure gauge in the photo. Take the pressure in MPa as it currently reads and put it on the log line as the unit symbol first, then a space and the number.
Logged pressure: MPa 7.5
